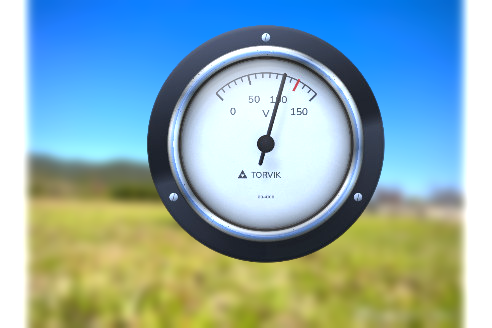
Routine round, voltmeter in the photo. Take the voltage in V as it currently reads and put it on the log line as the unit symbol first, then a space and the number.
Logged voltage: V 100
